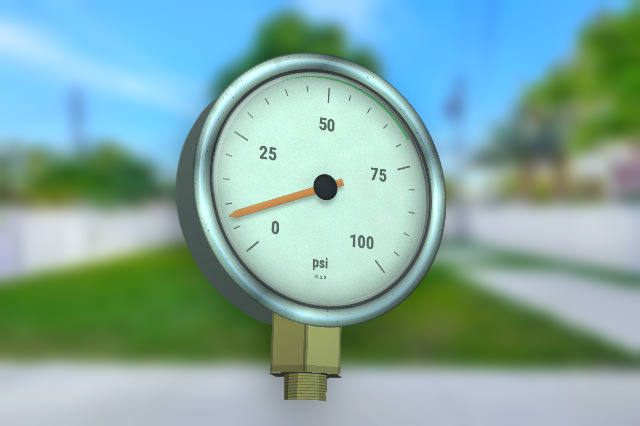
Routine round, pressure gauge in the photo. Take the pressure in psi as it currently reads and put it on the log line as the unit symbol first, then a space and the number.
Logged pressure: psi 7.5
